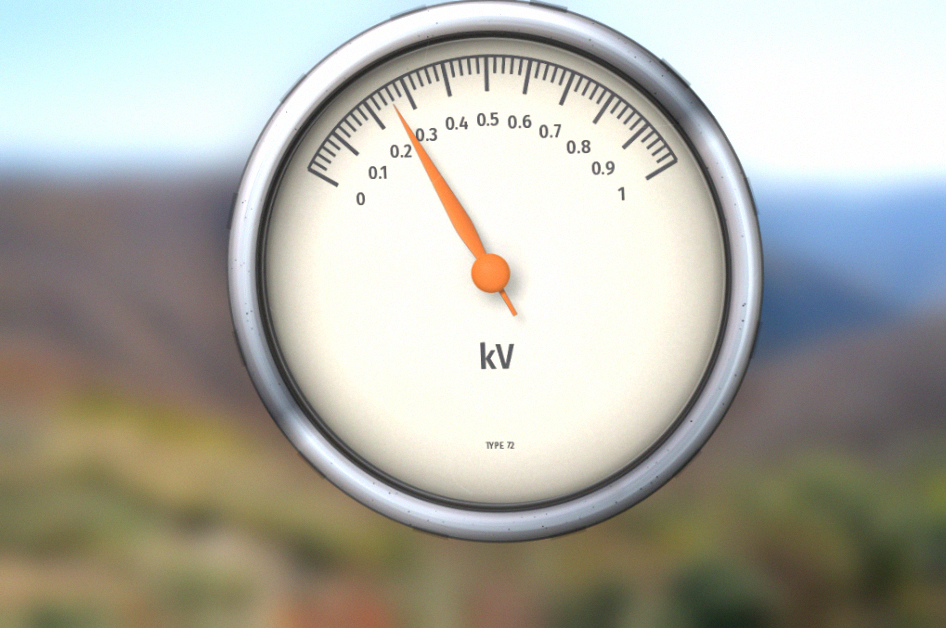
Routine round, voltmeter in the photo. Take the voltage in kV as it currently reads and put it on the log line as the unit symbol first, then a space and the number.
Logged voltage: kV 0.26
